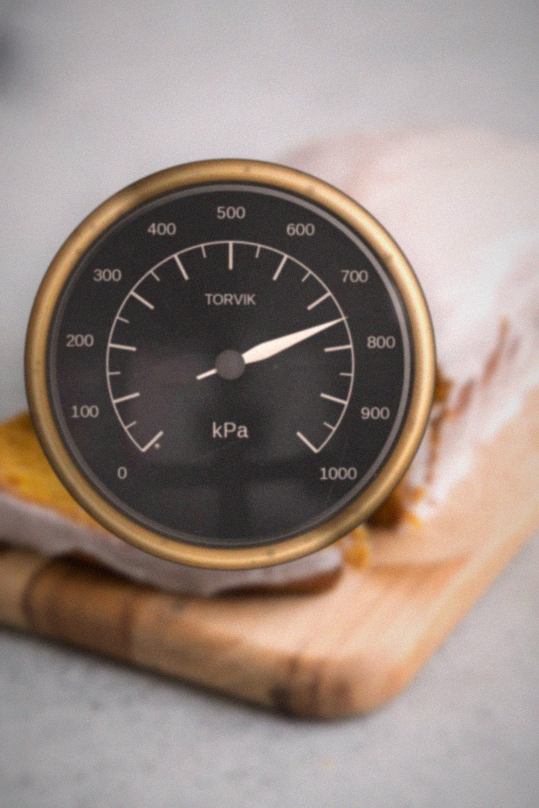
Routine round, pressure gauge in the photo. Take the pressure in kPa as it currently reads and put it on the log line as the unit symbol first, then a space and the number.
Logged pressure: kPa 750
